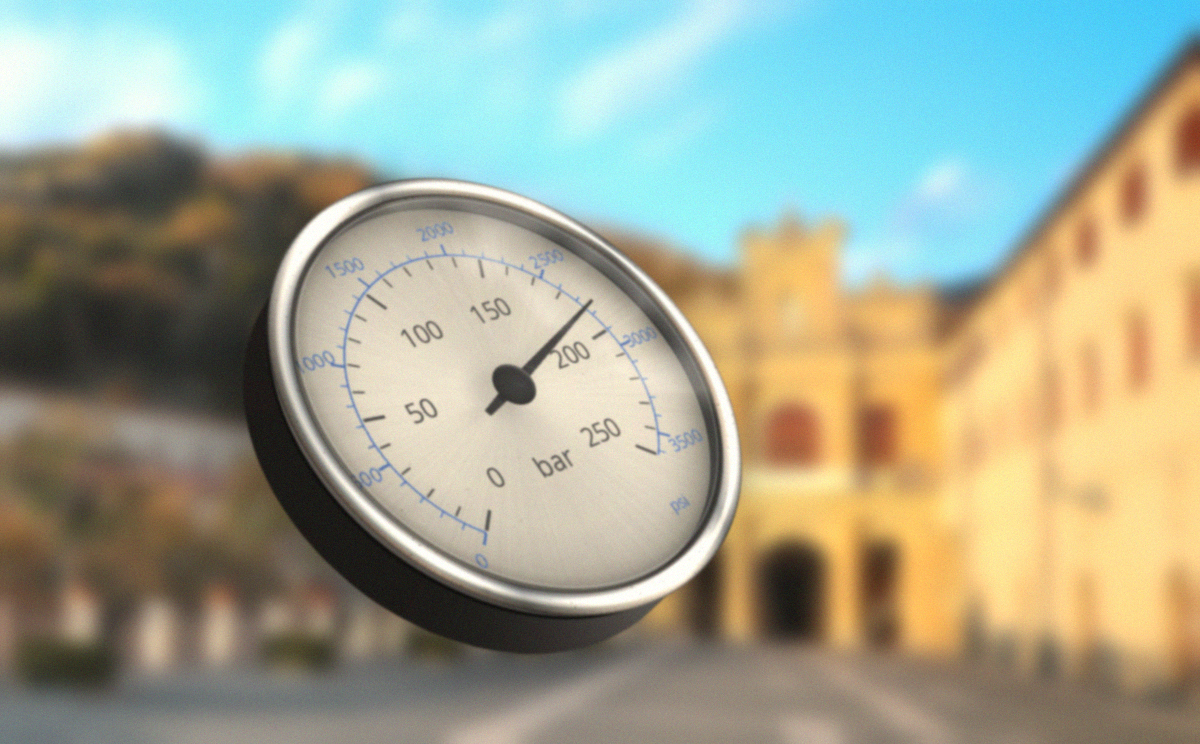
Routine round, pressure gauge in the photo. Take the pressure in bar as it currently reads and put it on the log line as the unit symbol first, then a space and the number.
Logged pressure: bar 190
